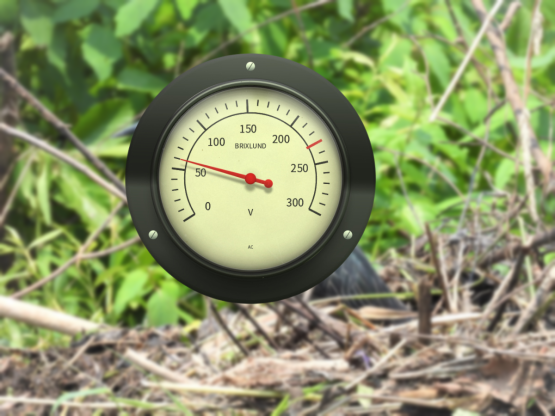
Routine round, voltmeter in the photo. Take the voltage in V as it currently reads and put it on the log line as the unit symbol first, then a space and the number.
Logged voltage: V 60
